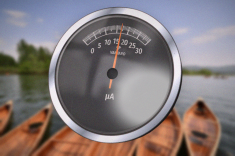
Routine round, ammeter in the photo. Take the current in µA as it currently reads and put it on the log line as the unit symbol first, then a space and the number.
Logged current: µA 17.5
